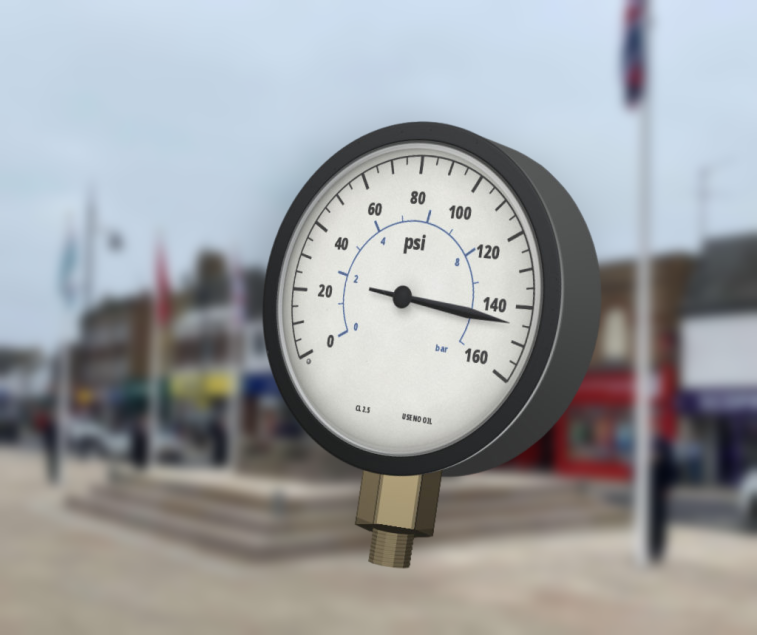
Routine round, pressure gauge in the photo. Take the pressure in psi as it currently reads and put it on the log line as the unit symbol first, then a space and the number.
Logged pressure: psi 145
